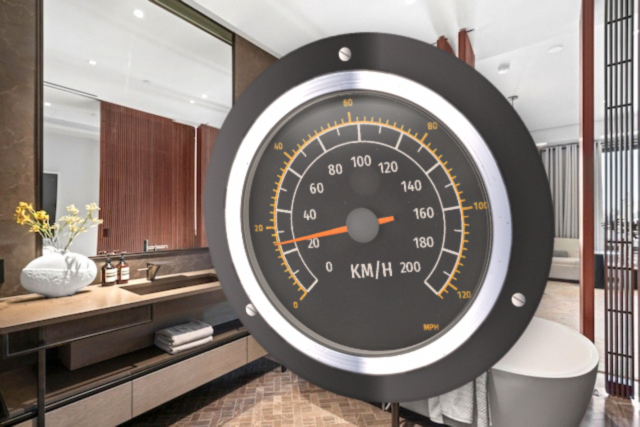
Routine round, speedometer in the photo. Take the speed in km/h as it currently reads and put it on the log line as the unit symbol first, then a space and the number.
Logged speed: km/h 25
